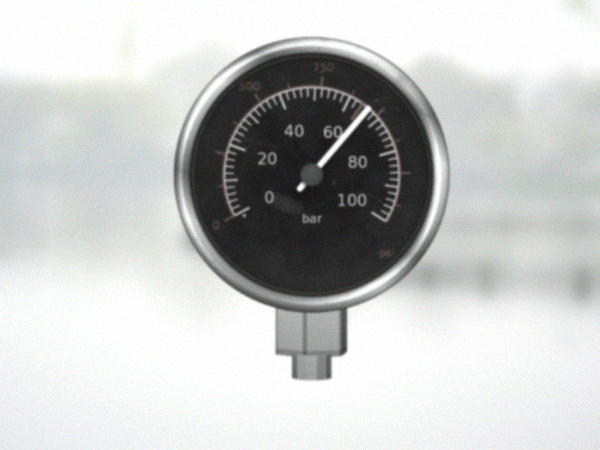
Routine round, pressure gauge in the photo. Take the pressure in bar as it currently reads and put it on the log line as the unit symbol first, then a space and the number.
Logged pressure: bar 66
